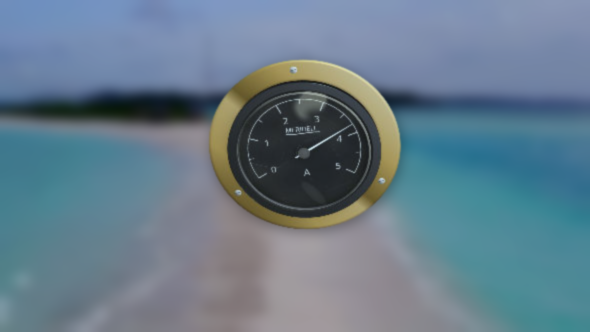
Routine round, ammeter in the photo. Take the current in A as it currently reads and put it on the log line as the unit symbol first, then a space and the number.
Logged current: A 3.75
